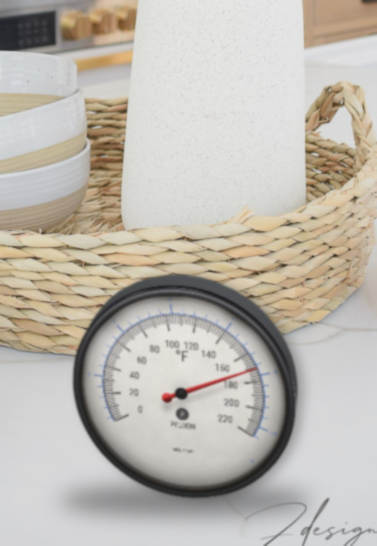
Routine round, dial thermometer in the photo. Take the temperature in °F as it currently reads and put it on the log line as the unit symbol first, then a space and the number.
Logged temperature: °F 170
